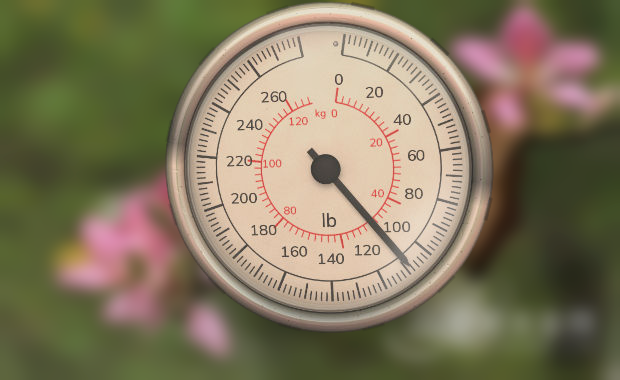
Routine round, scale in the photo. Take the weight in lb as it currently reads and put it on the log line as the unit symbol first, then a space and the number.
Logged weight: lb 108
